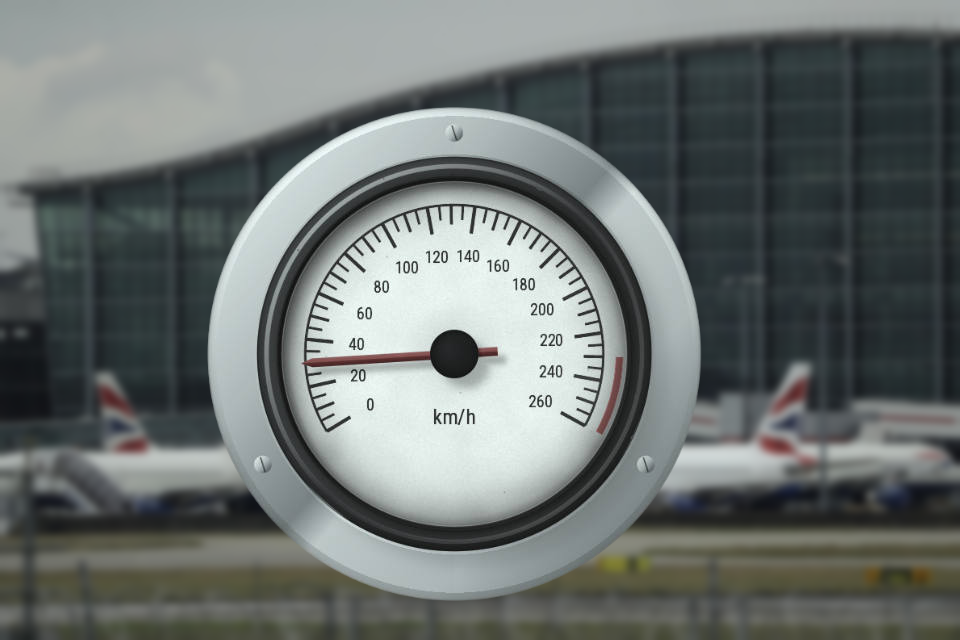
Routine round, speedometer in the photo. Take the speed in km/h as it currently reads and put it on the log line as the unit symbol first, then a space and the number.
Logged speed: km/h 30
